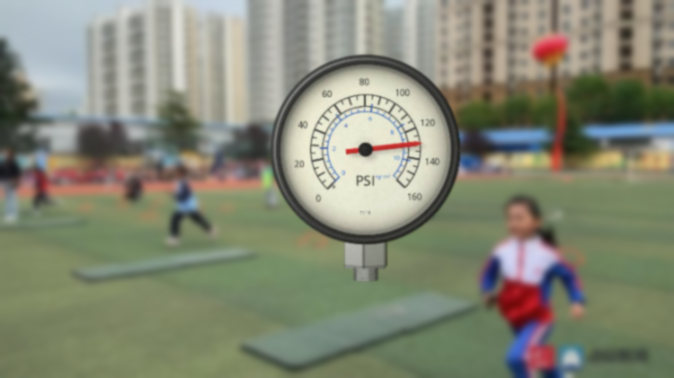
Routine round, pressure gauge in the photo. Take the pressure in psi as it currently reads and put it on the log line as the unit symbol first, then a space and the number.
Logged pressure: psi 130
